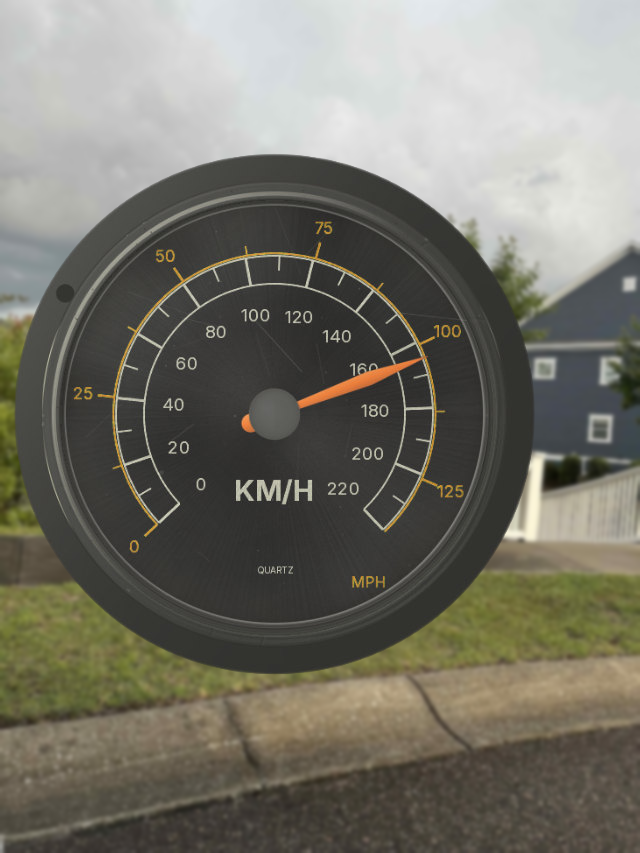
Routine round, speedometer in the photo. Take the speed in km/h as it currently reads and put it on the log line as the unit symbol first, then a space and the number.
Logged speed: km/h 165
